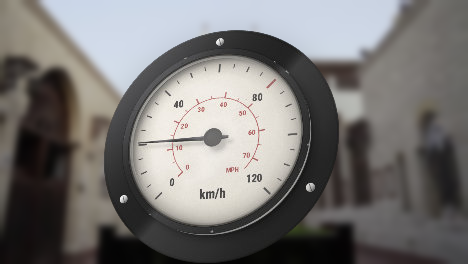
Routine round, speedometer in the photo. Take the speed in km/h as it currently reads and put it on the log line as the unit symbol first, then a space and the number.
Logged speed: km/h 20
